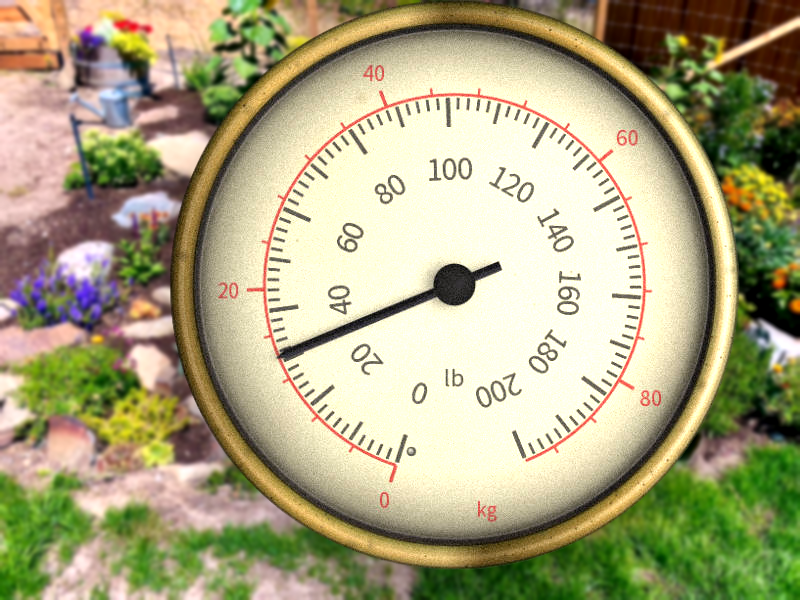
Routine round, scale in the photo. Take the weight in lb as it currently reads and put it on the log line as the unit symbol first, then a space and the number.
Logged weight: lb 31
